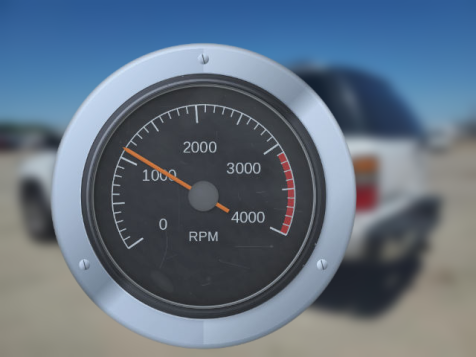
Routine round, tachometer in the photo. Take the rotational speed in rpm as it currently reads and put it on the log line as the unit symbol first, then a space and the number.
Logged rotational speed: rpm 1100
